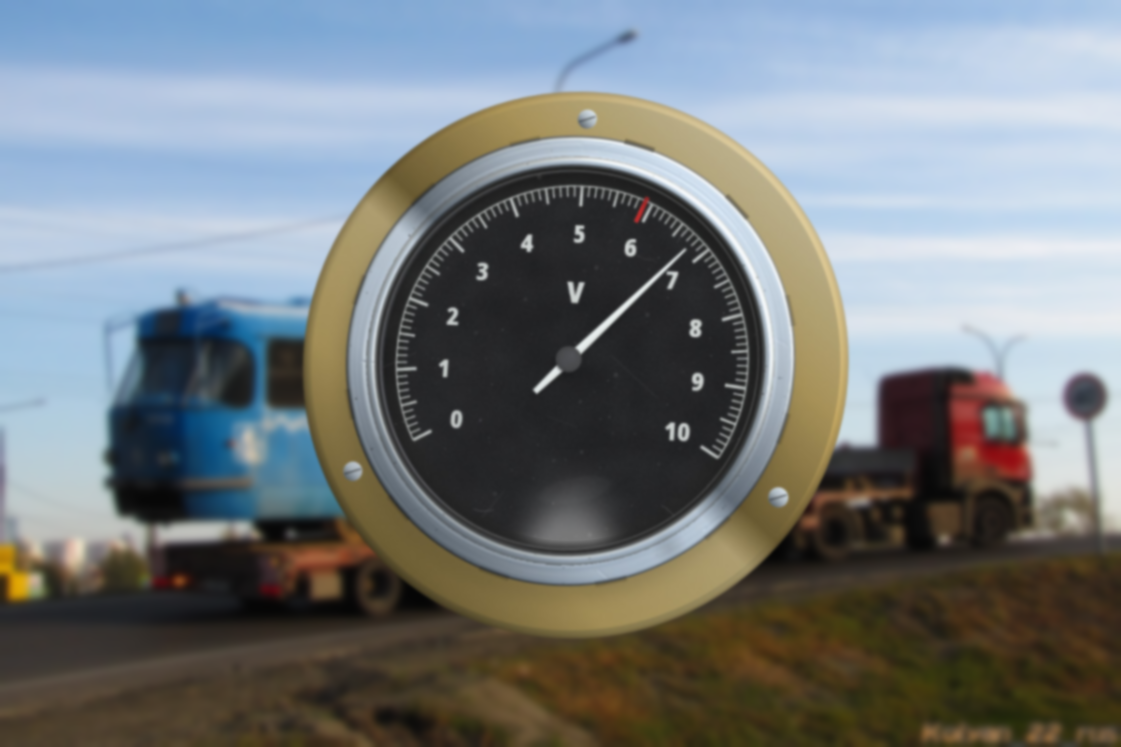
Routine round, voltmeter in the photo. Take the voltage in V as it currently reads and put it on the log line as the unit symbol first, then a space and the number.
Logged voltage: V 6.8
